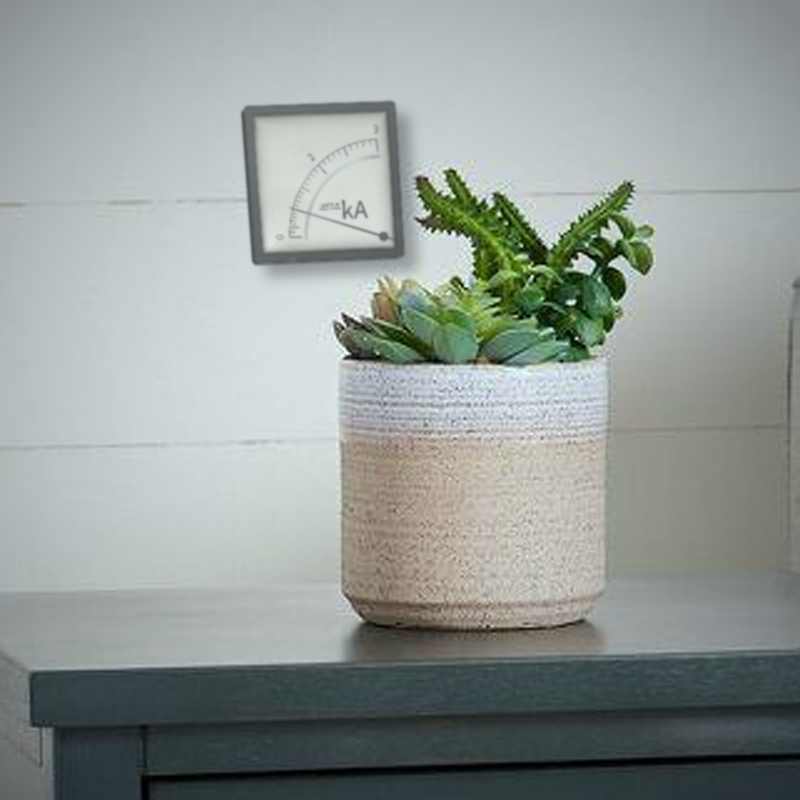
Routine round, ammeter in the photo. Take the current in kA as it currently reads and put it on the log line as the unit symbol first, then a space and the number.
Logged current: kA 1
